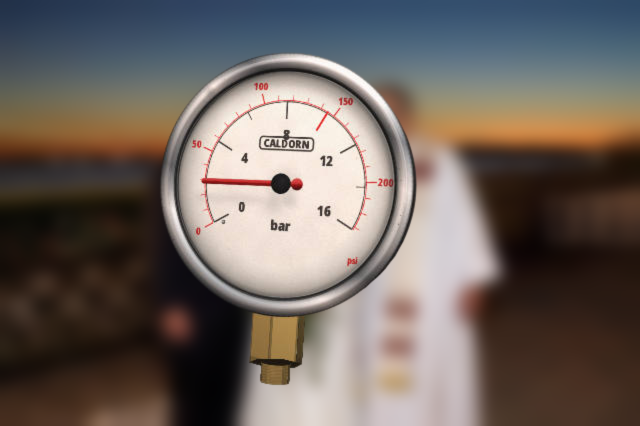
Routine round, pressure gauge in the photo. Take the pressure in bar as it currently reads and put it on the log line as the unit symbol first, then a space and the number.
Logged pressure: bar 2
